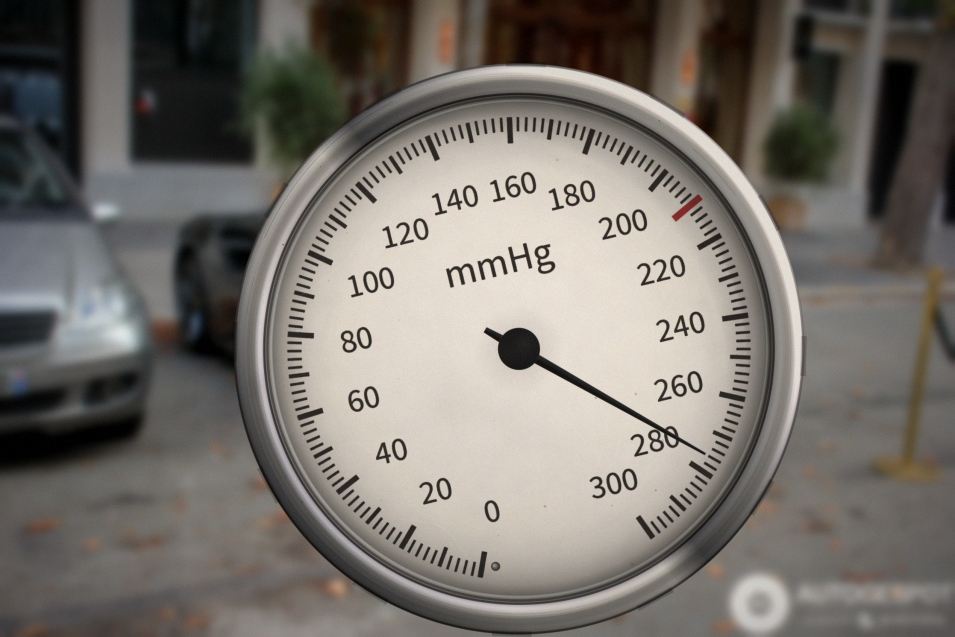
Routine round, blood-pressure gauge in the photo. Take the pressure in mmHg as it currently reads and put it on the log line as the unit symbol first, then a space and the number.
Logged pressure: mmHg 276
